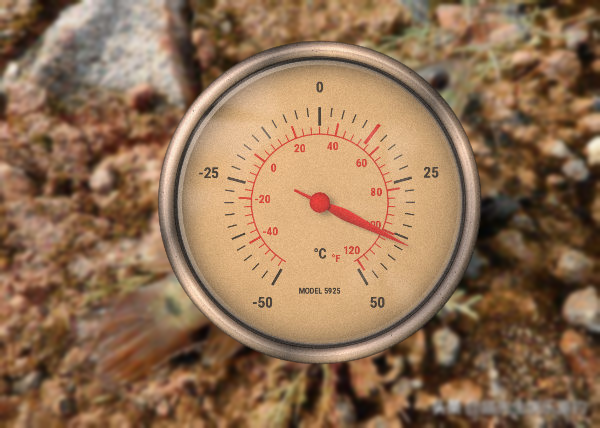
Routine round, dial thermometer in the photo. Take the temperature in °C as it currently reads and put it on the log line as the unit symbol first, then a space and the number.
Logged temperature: °C 38.75
